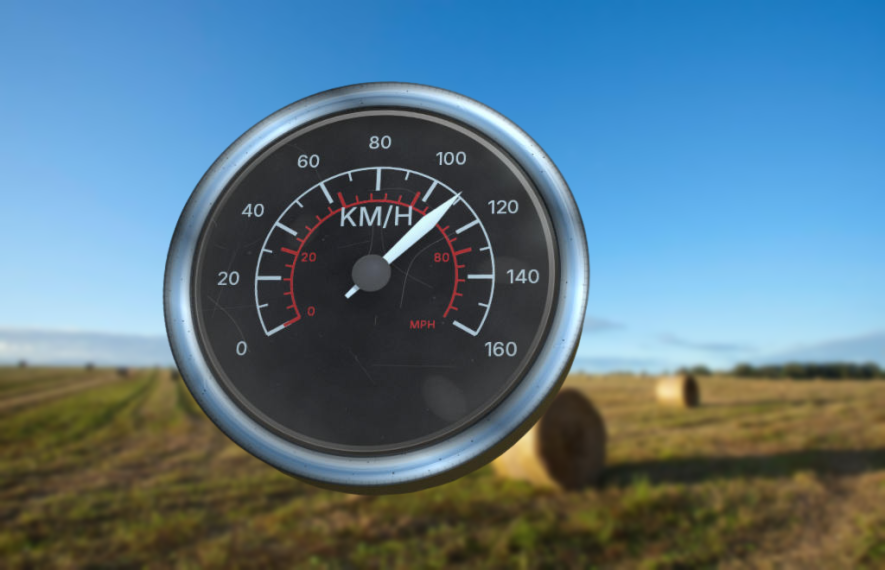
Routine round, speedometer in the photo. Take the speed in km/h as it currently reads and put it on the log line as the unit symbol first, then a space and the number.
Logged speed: km/h 110
